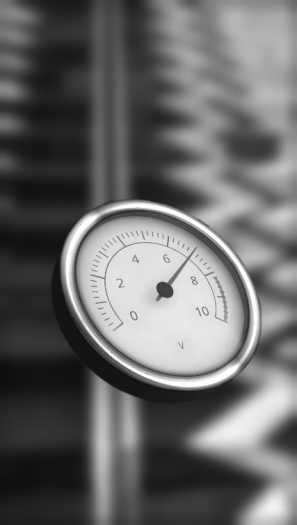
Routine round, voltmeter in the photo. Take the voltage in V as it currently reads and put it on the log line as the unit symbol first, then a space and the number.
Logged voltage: V 7
